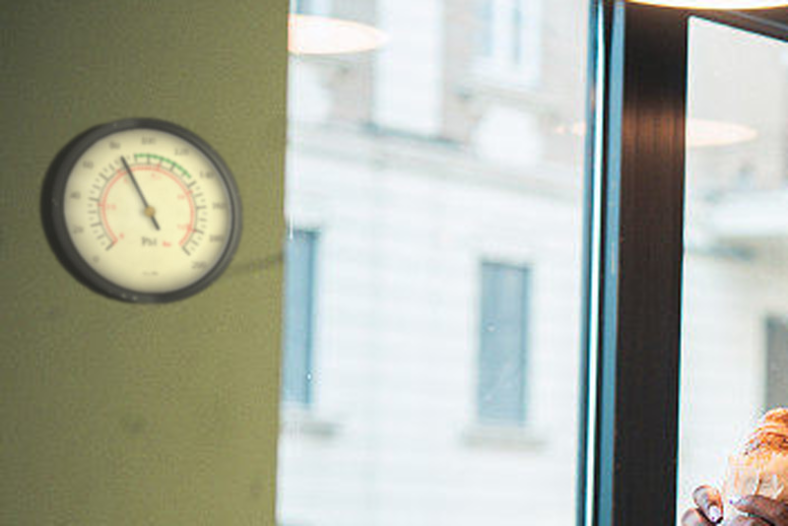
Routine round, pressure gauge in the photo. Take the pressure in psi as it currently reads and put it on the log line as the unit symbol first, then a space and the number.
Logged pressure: psi 80
